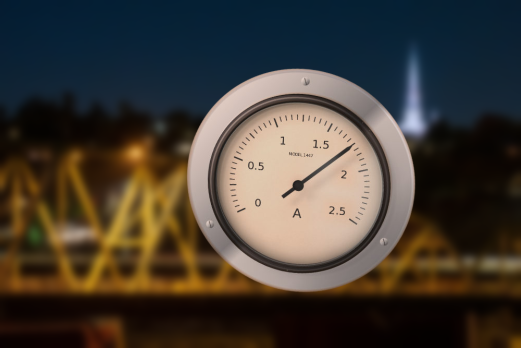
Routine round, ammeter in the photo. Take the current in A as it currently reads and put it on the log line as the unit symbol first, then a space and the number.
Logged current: A 1.75
